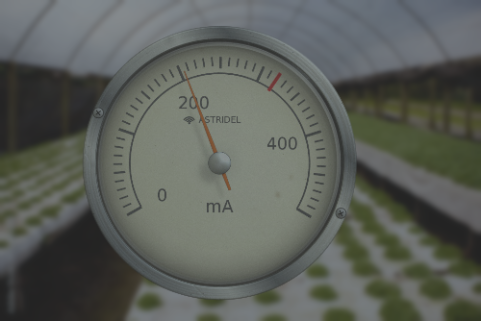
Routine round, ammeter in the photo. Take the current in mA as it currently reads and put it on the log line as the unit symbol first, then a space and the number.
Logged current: mA 205
